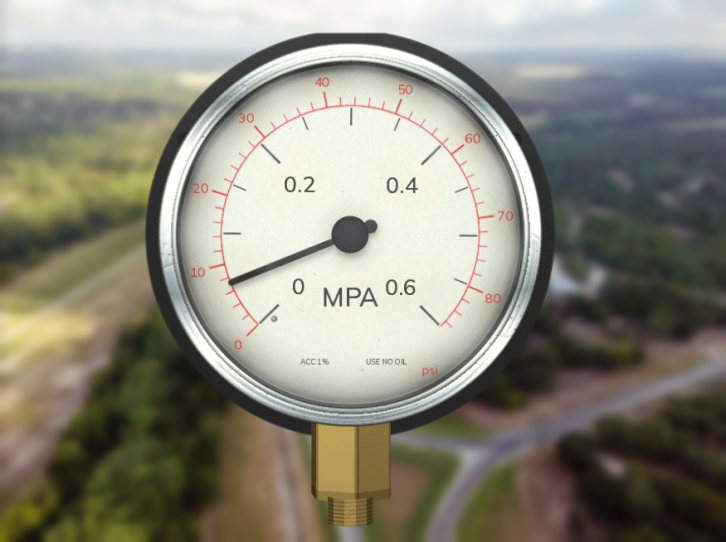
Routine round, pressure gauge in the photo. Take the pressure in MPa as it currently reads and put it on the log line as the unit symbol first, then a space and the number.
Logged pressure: MPa 0.05
